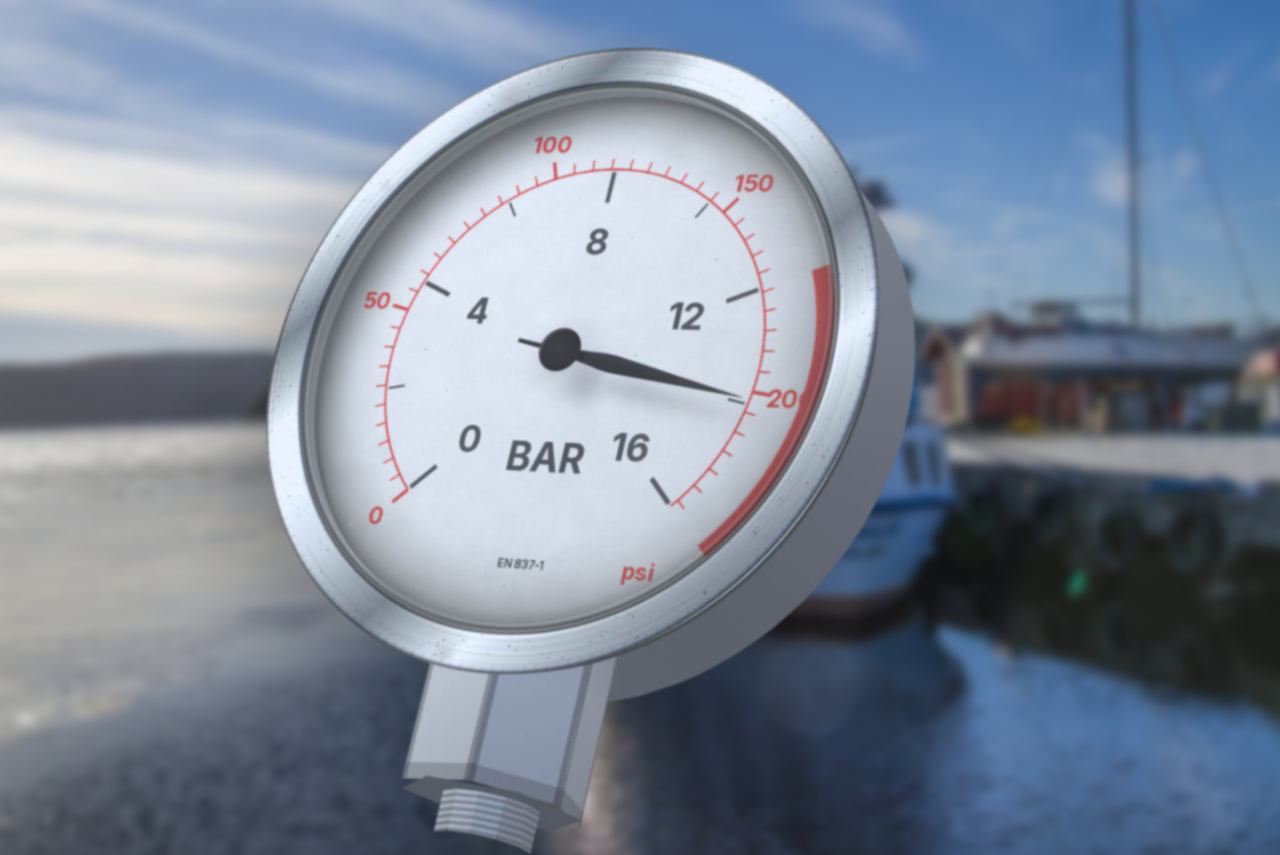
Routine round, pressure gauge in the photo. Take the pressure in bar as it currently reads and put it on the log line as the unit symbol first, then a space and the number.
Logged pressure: bar 14
